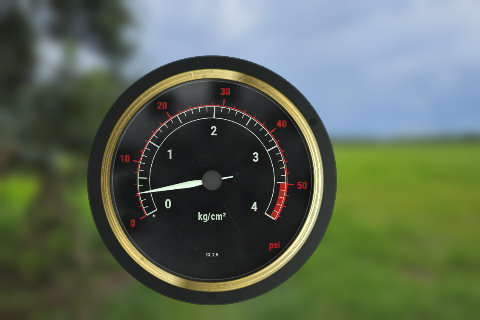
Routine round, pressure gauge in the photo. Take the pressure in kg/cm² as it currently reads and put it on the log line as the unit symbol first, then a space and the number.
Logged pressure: kg/cm² 0.3
